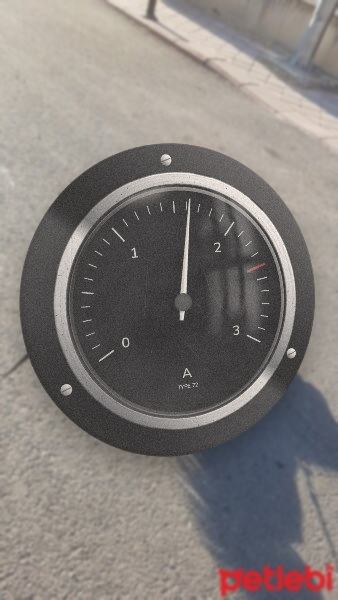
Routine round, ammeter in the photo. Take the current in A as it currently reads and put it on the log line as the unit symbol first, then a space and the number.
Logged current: A 1.6
